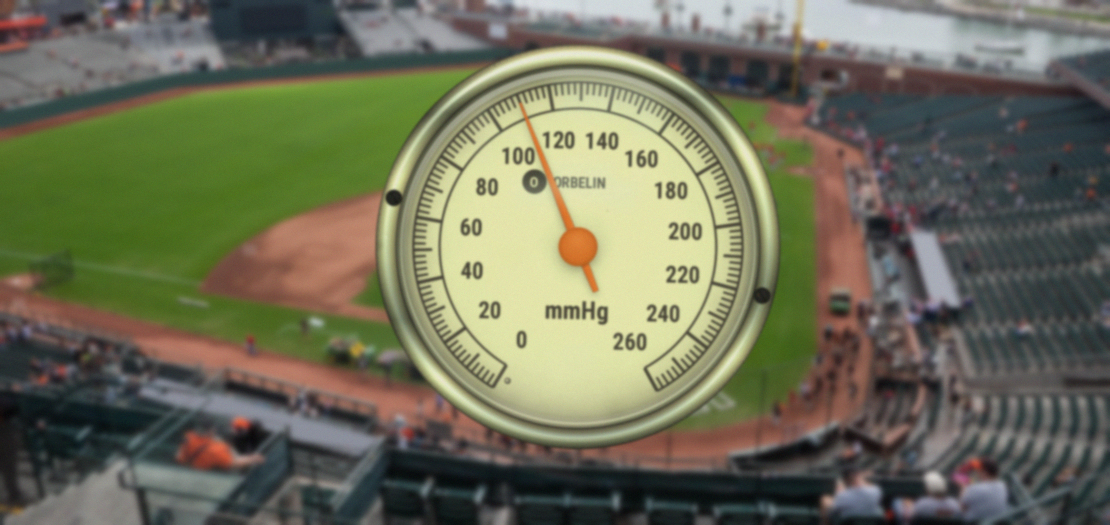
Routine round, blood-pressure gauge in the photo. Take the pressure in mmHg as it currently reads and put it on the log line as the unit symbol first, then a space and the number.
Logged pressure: mmHg 110
